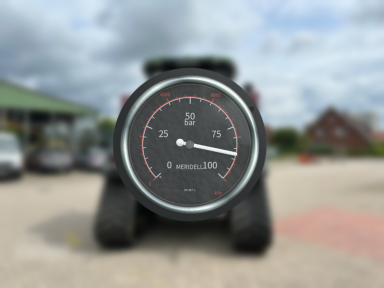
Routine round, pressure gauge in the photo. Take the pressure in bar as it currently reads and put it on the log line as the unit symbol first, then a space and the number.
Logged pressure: bar 87.5
